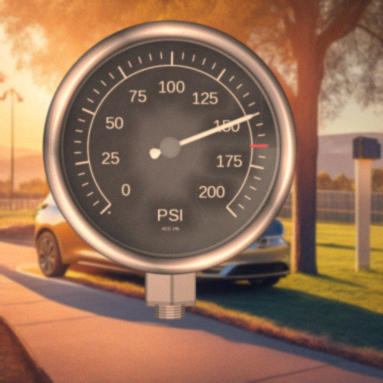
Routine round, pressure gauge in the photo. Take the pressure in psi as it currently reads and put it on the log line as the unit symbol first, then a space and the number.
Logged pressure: psi 150
